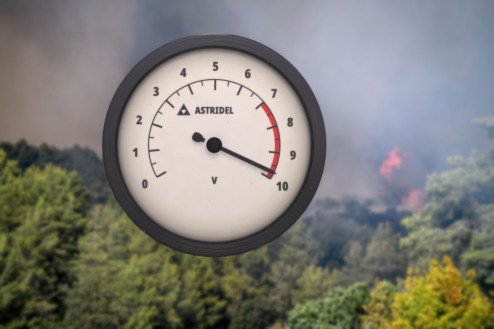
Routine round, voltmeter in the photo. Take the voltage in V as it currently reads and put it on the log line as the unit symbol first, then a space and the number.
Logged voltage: V 9.75
